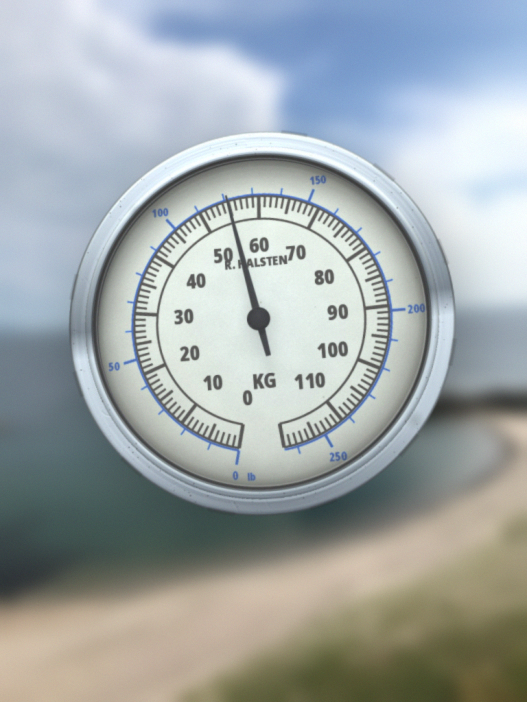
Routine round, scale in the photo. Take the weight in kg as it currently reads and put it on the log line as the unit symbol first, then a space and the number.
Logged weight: kg 55
